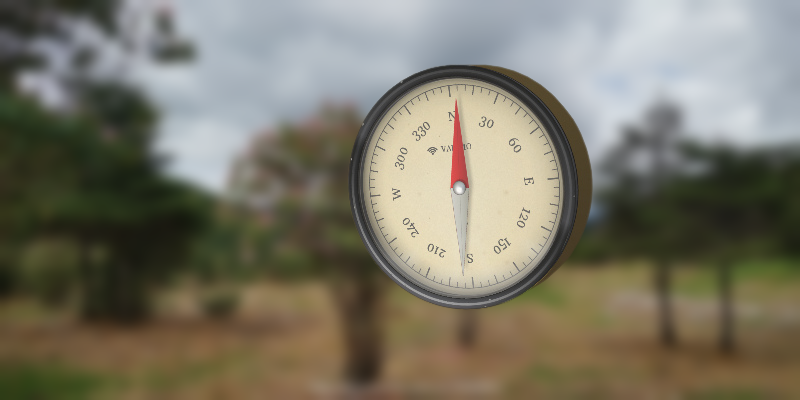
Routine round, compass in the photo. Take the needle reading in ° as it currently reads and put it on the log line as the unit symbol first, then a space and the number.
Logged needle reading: ° 5
